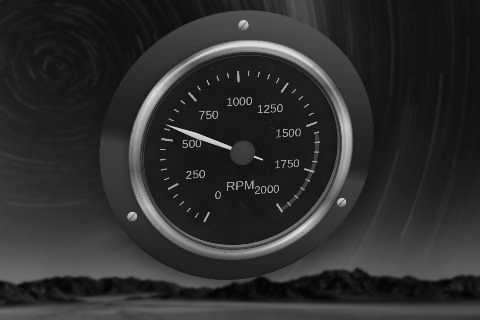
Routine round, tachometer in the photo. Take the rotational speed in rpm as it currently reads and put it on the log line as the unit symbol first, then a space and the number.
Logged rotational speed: rpm 575
